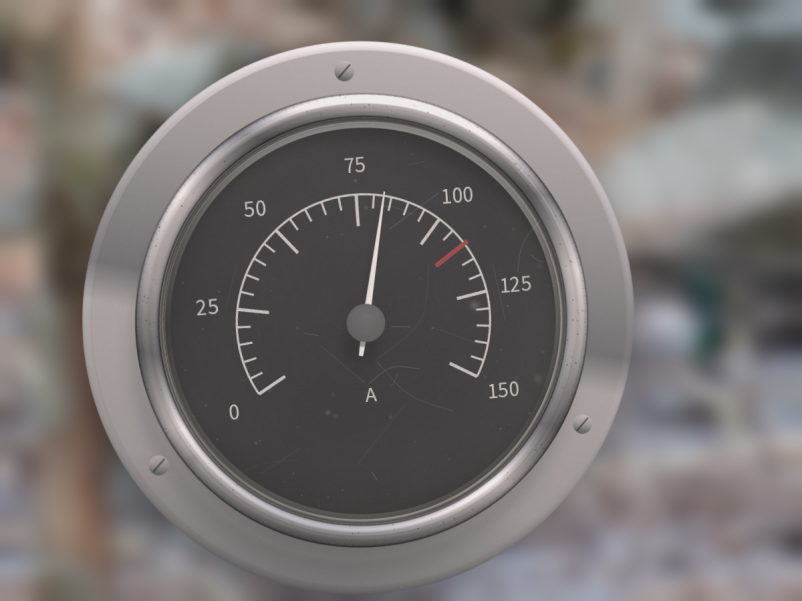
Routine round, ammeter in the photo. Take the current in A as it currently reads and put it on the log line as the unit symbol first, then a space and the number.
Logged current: A 82.5
